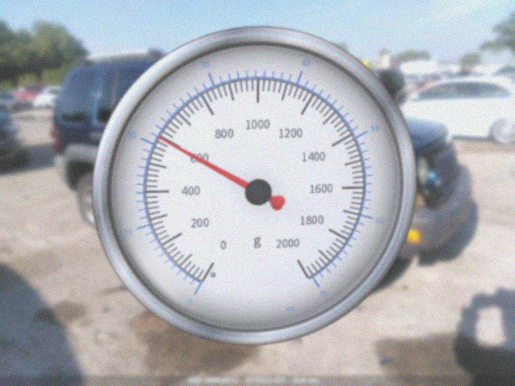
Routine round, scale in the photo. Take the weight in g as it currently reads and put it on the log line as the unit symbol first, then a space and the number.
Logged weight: g 600
